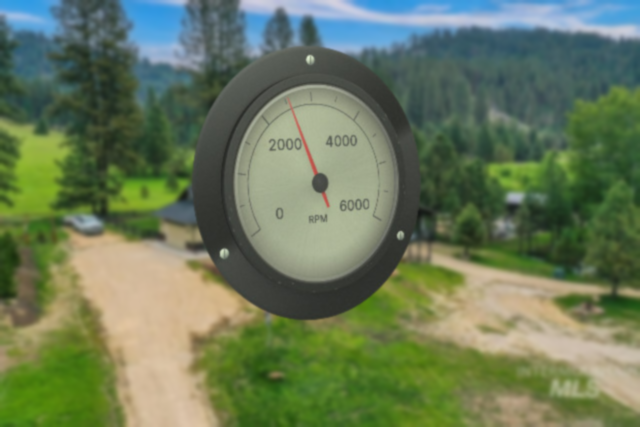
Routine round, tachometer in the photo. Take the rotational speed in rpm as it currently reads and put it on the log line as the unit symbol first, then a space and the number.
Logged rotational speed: rpm 2500
